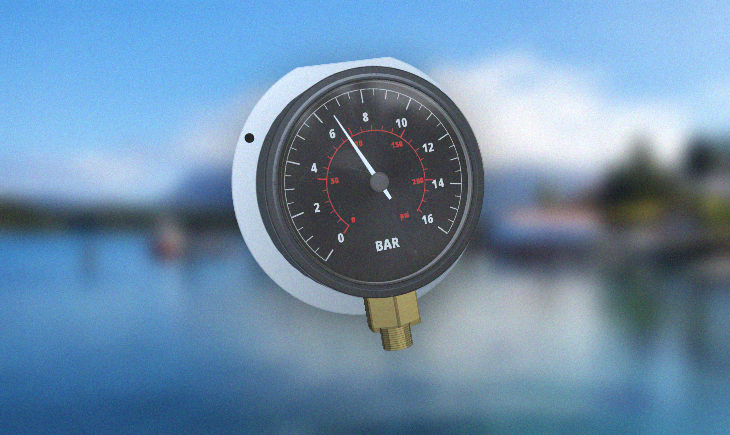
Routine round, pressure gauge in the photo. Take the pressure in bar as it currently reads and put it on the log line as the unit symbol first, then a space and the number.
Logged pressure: bar 6.5
